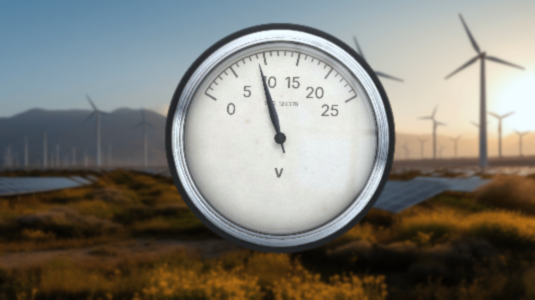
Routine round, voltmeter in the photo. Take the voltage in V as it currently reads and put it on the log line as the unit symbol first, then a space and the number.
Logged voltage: V 9
